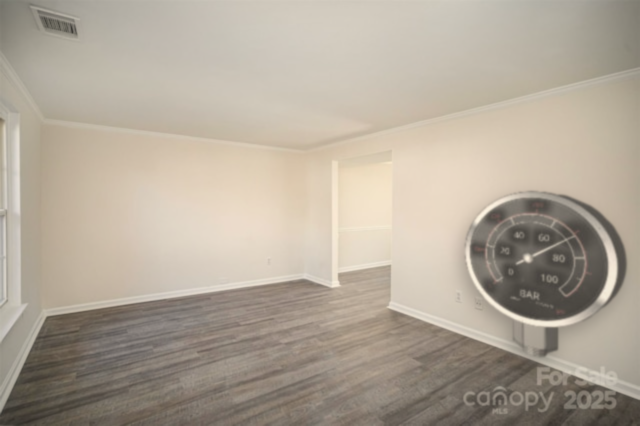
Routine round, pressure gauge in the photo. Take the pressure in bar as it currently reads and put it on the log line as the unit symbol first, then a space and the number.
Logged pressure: bar 70
